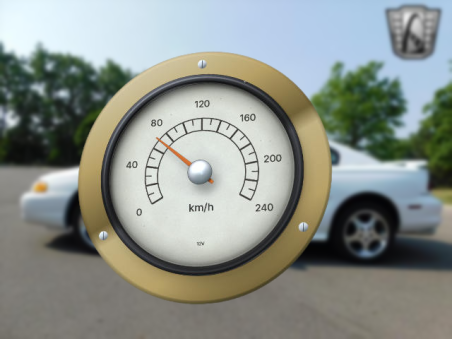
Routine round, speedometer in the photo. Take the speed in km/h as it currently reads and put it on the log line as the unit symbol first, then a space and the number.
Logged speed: km/h 70
